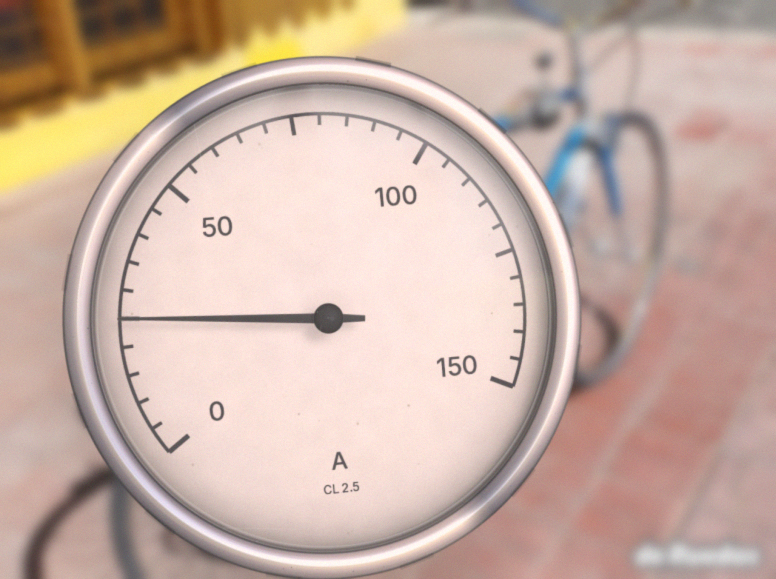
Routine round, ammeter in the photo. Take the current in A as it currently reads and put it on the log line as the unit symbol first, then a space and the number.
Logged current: A 25
